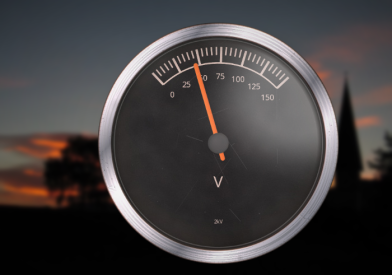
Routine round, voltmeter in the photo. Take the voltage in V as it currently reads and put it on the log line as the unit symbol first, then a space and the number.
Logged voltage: V 45
